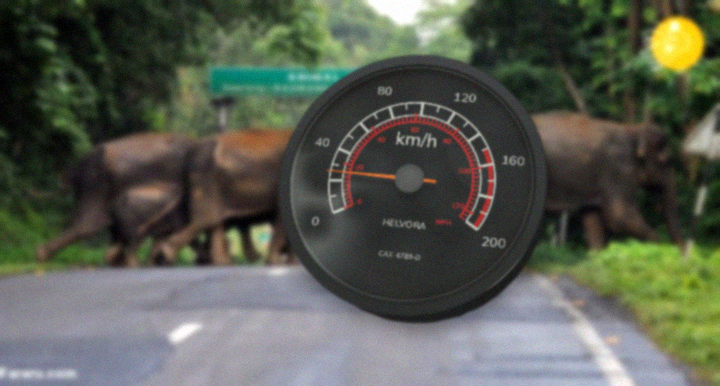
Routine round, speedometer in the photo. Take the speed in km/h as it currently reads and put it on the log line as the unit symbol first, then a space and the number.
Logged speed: km/h 25
